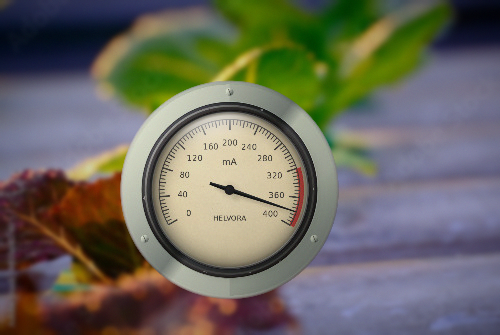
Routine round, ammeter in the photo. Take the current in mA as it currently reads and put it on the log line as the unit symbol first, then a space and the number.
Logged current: mA 380
